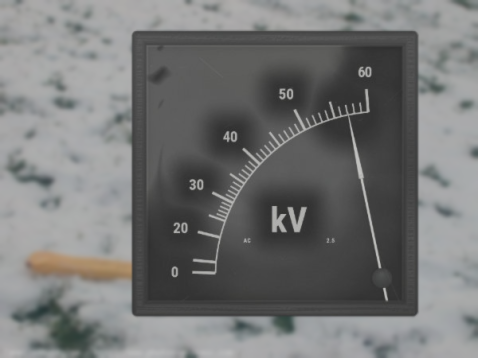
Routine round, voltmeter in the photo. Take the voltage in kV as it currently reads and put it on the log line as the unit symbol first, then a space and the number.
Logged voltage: kV 57
